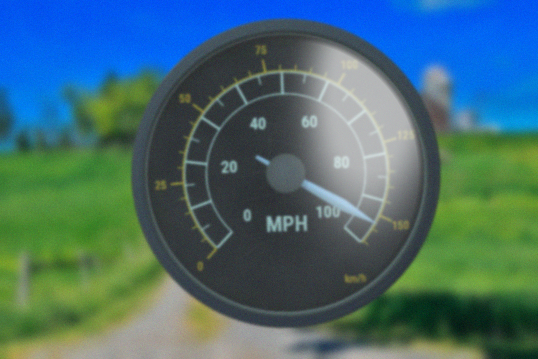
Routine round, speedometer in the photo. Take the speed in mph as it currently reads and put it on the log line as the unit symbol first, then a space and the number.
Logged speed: mph 95
